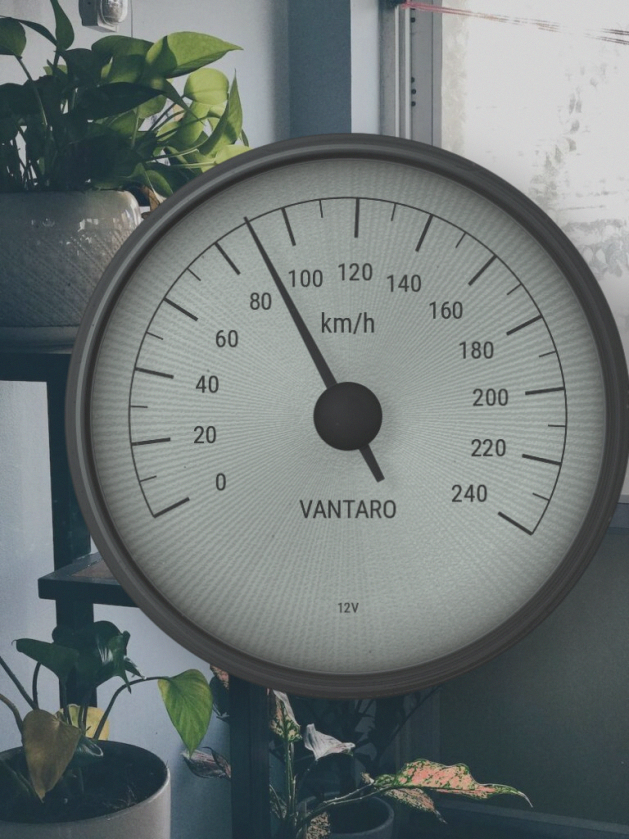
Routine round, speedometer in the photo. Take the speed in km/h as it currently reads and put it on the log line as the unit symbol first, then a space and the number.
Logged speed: km/h 90
